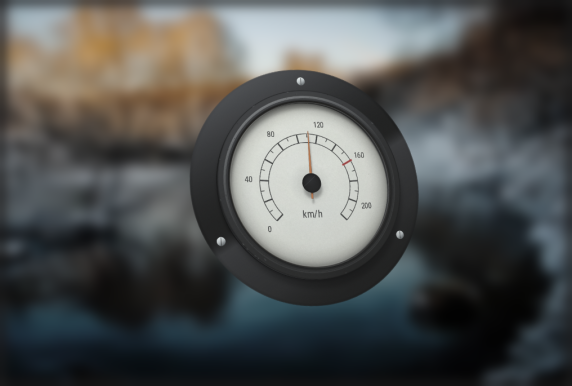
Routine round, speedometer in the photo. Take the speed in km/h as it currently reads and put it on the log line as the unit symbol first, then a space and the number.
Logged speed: km/h 110
